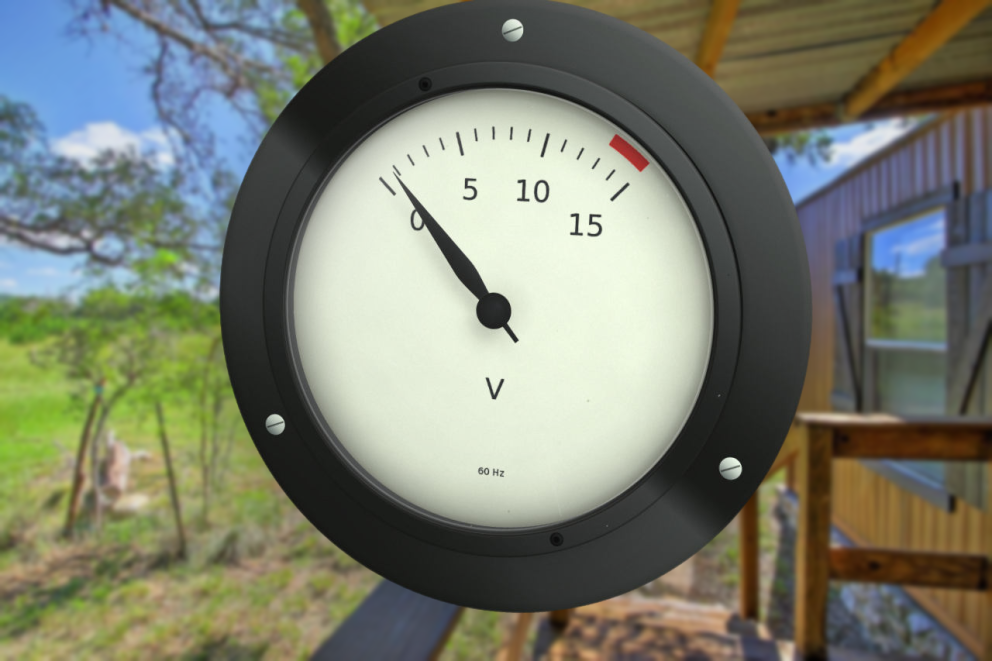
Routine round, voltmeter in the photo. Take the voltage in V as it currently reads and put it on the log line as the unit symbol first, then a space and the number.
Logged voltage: V 1
